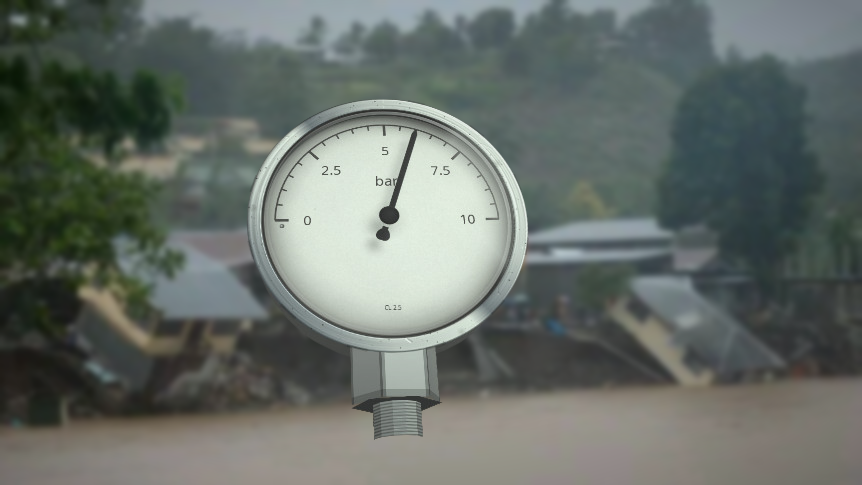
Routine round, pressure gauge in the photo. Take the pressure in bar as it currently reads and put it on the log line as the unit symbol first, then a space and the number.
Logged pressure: bar 6
